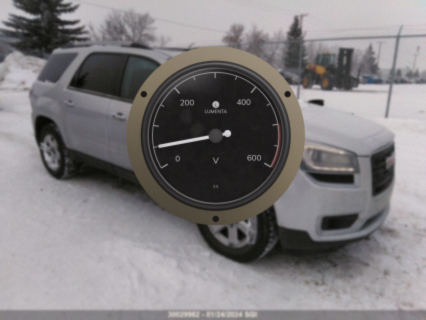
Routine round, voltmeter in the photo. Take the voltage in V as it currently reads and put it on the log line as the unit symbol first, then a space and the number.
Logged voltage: V 50
